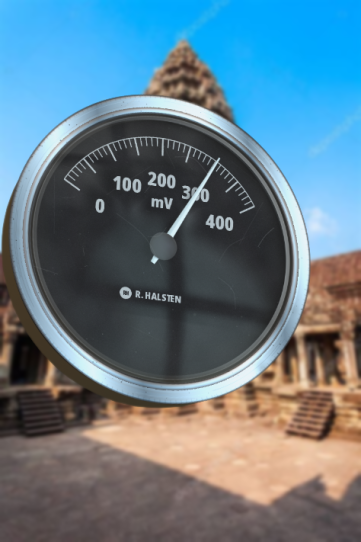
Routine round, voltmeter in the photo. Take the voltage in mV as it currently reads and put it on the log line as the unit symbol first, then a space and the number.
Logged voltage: mV 300
